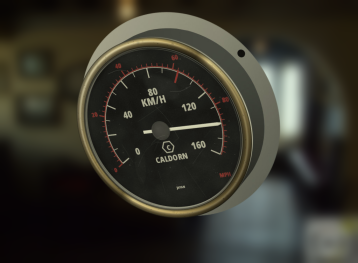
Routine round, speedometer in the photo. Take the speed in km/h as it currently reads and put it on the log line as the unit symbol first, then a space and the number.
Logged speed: km/h 140
